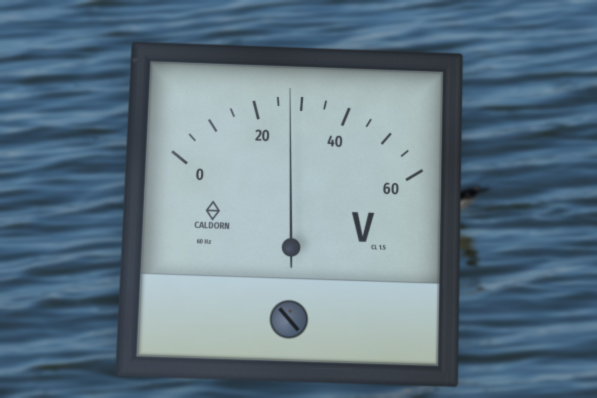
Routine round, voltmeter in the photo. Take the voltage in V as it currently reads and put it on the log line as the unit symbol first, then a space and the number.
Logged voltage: V 27.5
